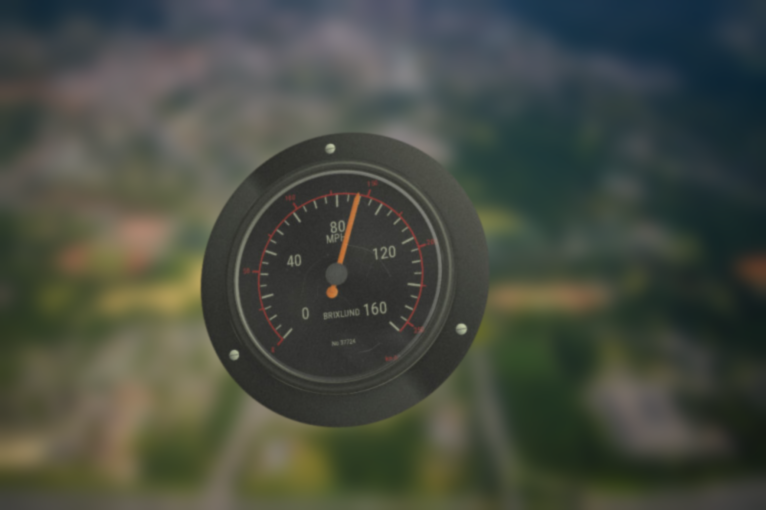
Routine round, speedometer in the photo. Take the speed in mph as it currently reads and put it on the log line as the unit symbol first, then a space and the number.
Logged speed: mph 90
